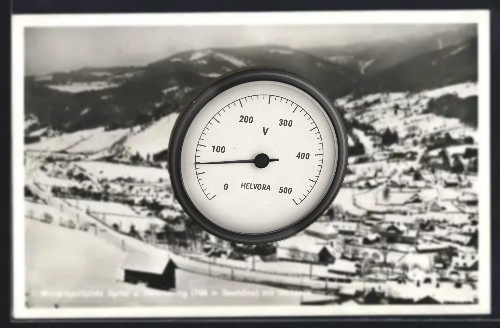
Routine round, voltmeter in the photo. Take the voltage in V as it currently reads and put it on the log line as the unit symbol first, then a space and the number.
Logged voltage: V 70
